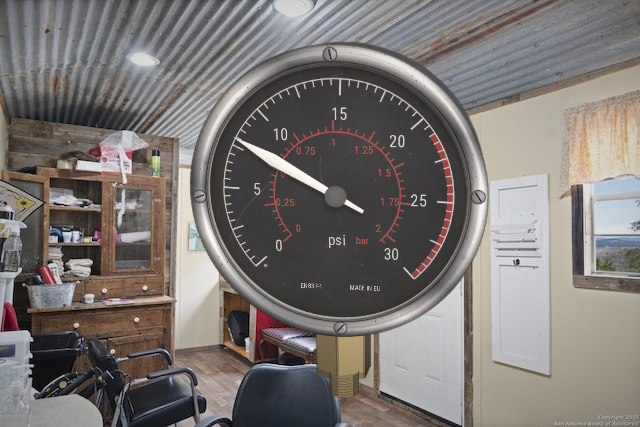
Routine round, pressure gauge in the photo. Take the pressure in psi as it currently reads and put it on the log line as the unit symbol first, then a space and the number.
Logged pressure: psi 8
